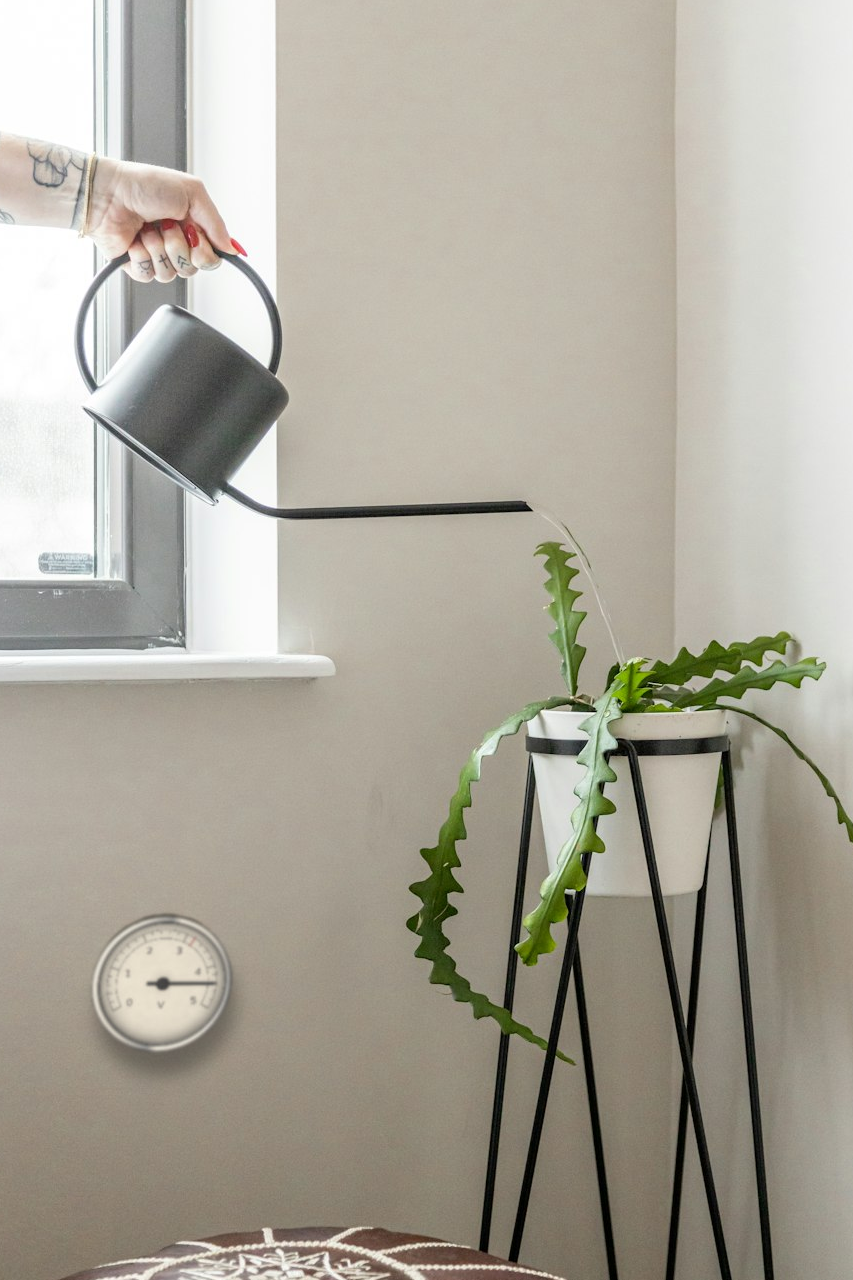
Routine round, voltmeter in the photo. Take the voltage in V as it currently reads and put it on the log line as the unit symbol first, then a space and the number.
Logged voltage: V 4.4
